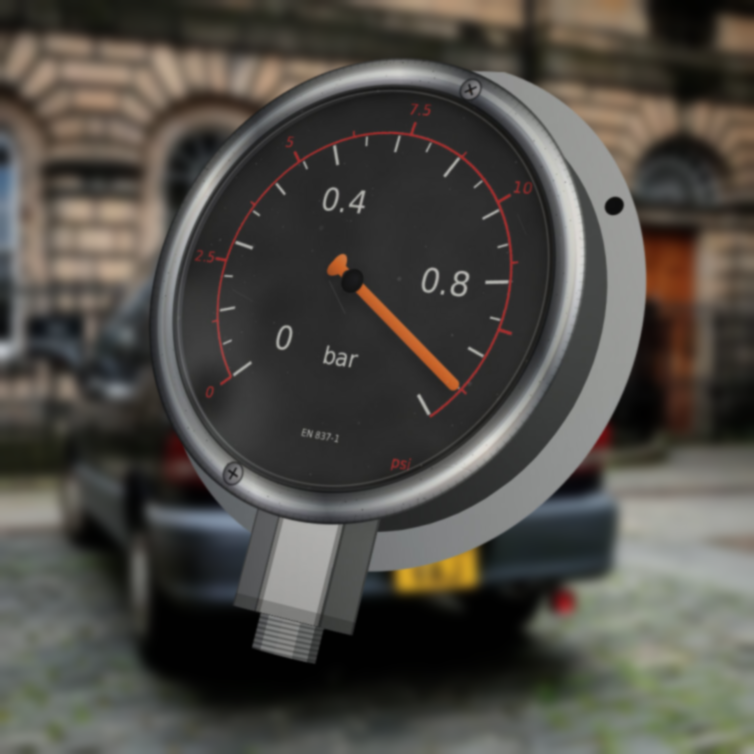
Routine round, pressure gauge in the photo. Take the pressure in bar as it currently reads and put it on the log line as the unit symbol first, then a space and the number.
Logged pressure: bar 0.95
